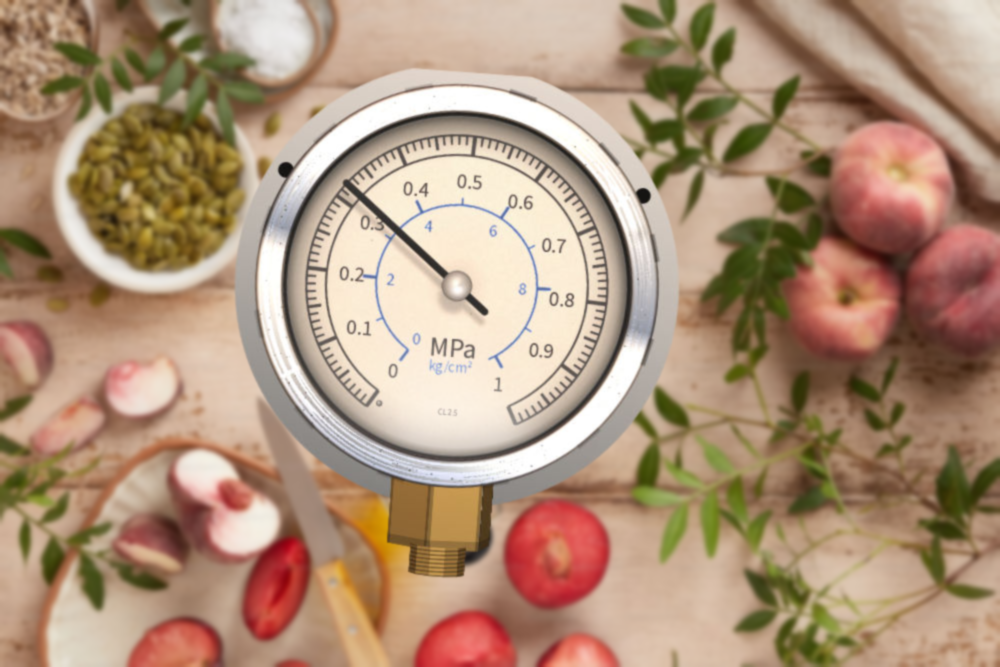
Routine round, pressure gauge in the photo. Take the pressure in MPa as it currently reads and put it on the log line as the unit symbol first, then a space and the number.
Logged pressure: MPa 0.32
